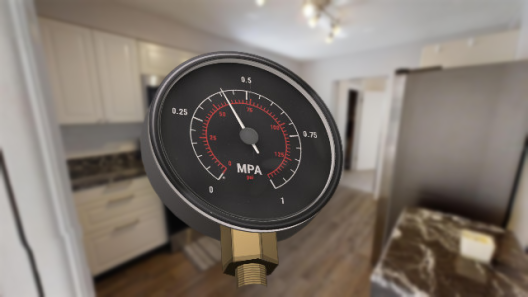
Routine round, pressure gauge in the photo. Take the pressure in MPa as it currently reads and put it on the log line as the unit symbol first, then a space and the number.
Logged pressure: MPa 0.4
